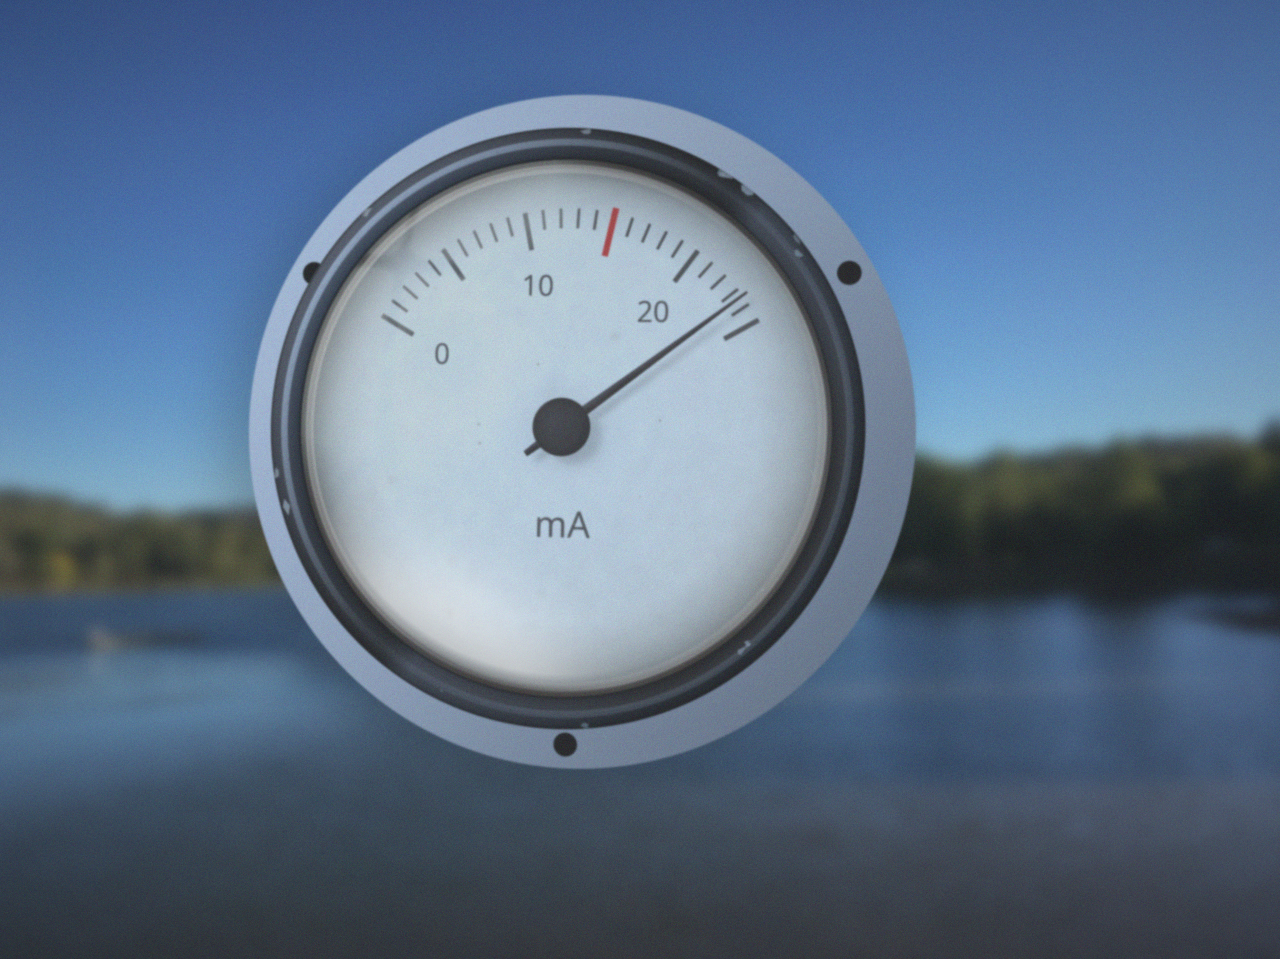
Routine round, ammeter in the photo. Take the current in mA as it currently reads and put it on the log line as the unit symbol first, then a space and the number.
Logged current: mA 23.5
